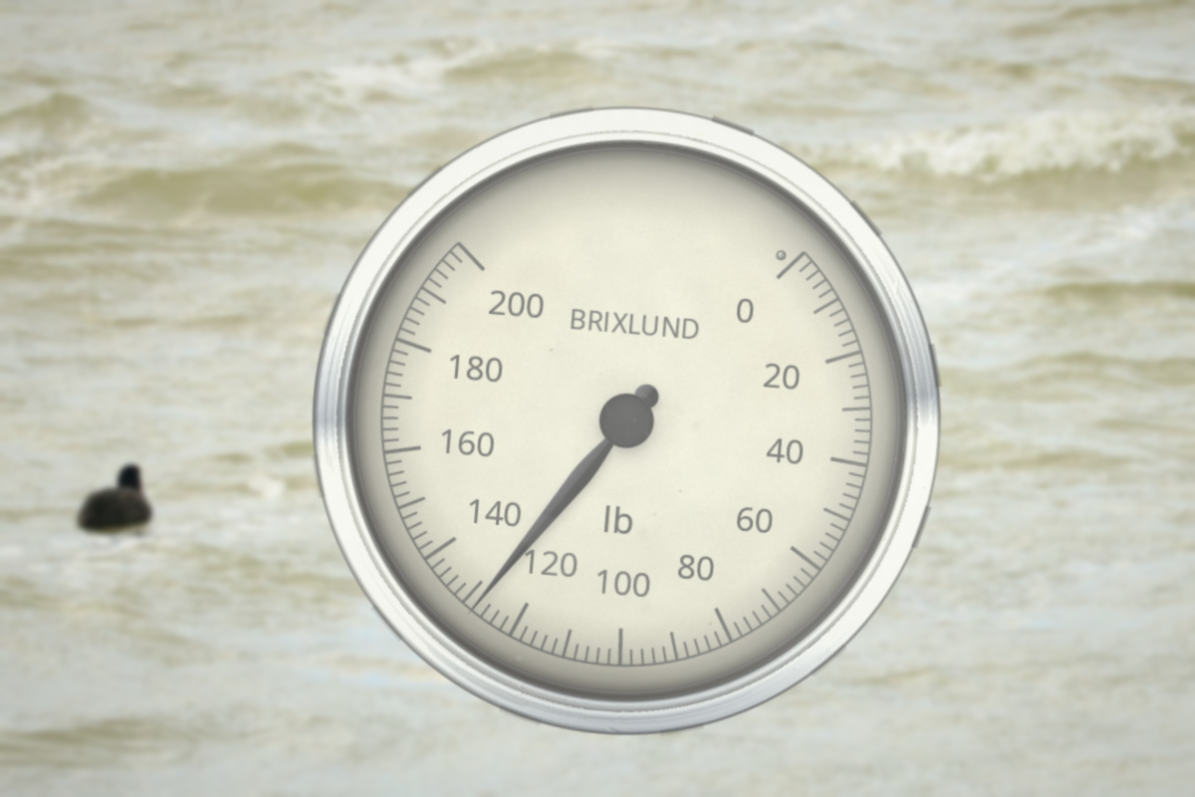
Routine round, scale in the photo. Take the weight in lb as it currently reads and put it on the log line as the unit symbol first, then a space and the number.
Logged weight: lb 128
